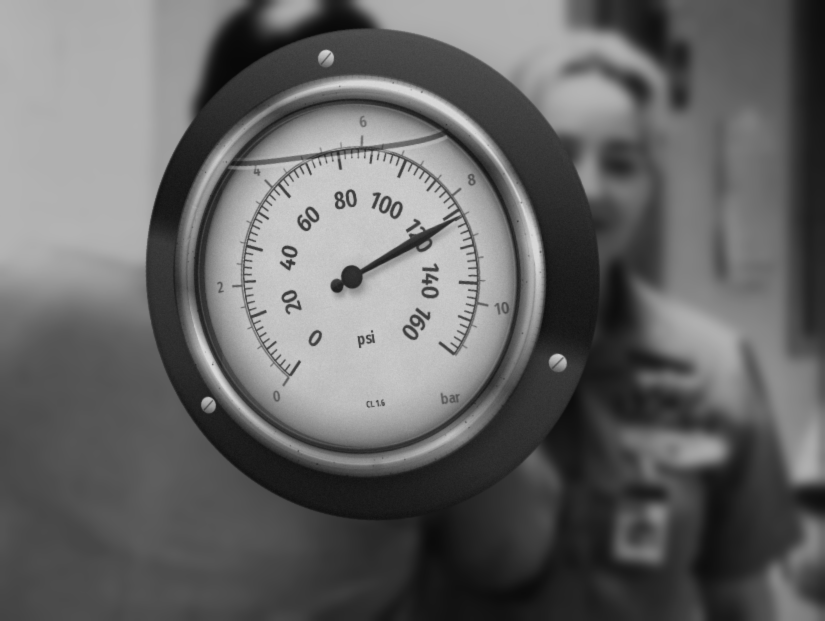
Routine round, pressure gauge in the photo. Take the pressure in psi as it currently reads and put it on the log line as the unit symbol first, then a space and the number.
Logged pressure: psi 122
